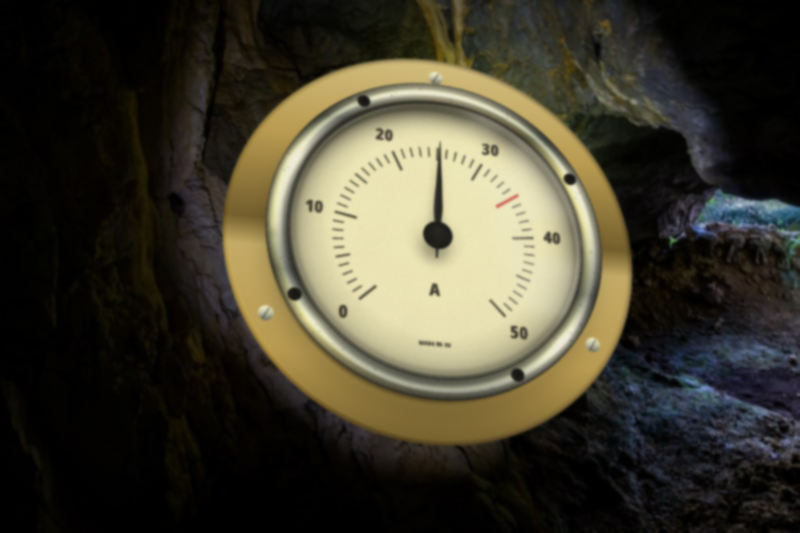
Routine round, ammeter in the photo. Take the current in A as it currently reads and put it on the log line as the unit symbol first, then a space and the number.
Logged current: A 25
